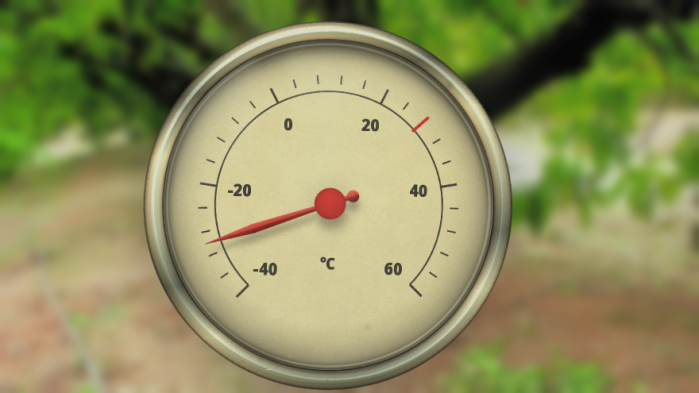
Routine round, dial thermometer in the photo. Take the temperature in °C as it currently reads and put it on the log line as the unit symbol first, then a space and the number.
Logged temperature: °C -30
